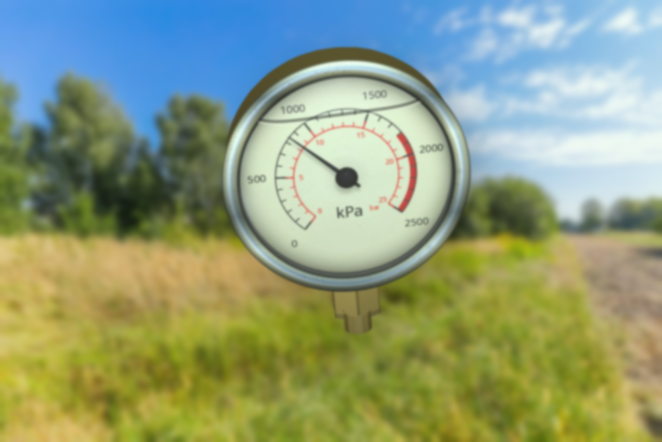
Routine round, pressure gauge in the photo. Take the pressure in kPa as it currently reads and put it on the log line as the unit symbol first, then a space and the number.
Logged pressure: kPa 850
